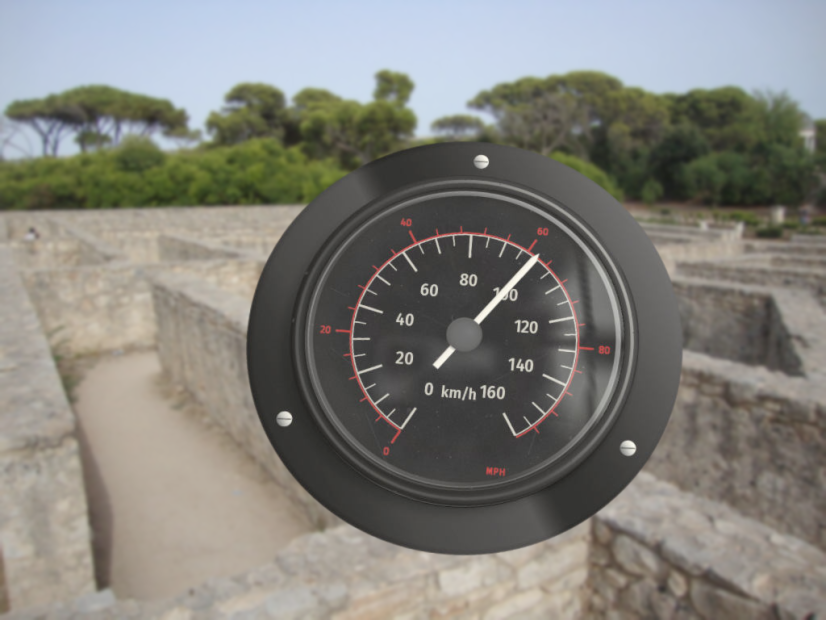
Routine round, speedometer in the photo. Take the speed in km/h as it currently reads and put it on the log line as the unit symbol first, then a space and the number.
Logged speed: km/h 100
